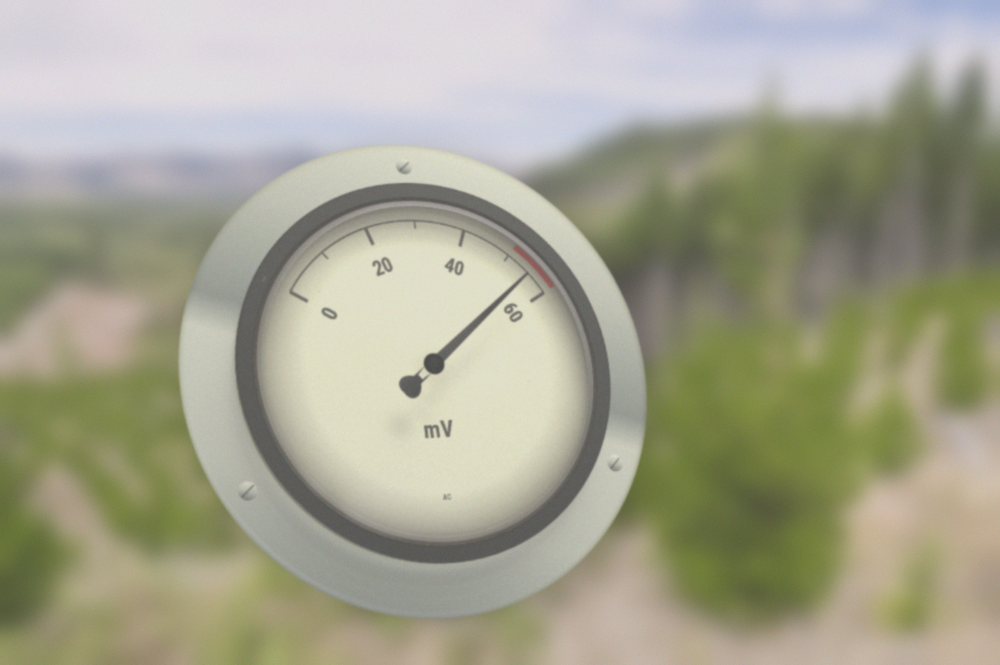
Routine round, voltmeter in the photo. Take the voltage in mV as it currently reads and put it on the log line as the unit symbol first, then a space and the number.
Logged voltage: mV 55
